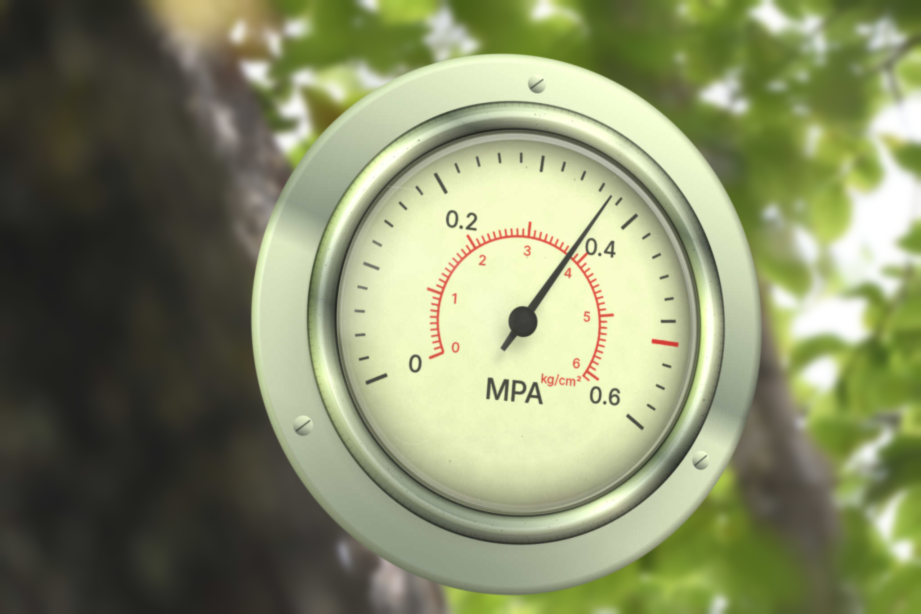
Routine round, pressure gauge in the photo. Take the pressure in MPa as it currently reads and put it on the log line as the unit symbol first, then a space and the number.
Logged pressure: MPa 0.37
